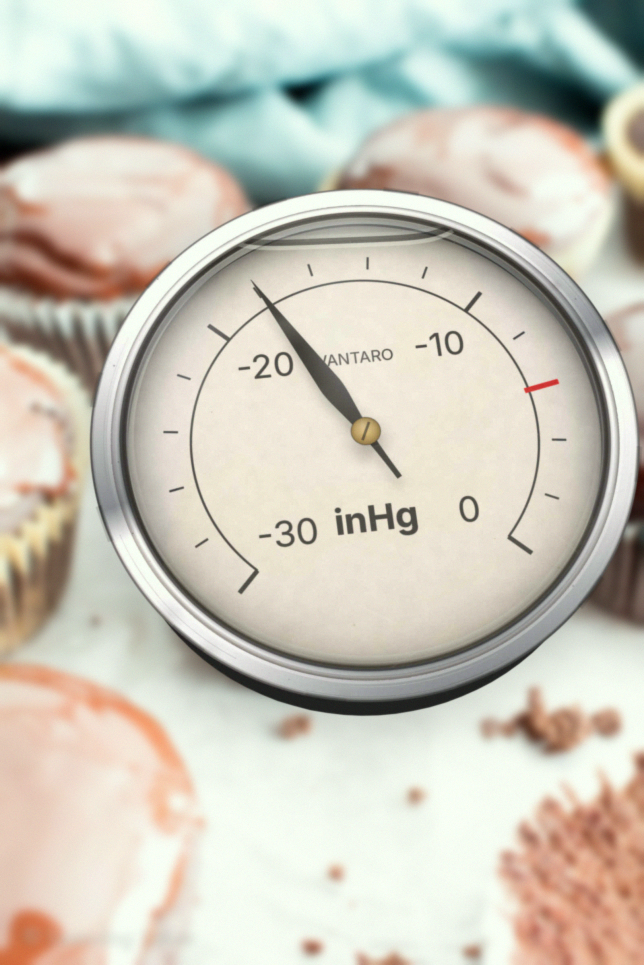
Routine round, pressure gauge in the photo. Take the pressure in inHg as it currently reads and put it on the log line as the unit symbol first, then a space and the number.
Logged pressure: inHg -18
